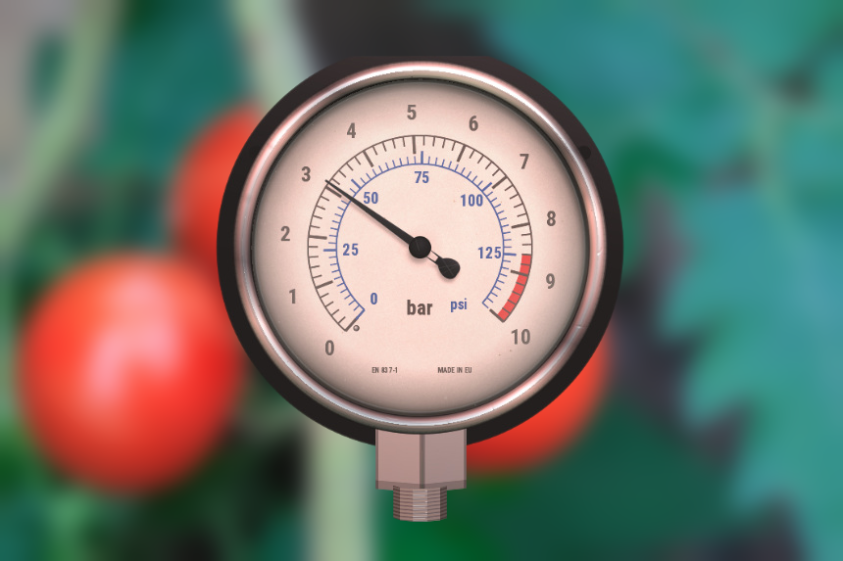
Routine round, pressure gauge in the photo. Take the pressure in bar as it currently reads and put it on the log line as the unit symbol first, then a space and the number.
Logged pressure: bar 3.1
